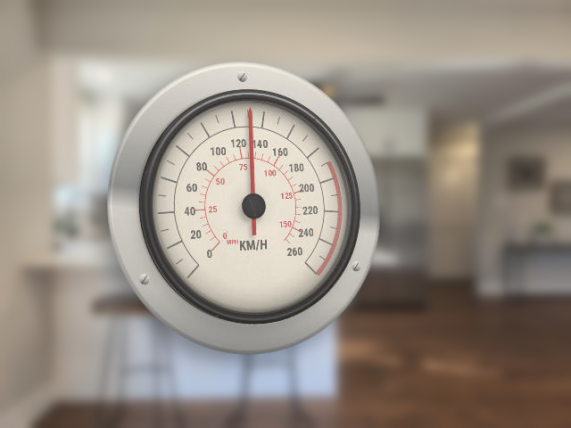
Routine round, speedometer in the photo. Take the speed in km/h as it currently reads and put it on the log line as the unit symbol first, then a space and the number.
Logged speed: km/h 130
